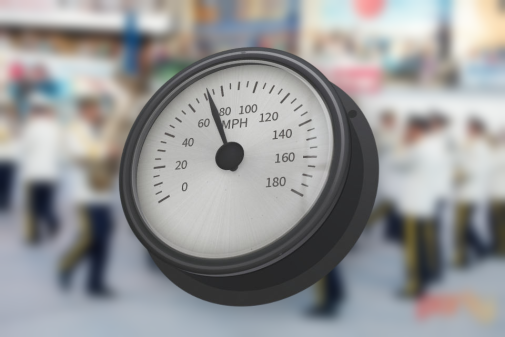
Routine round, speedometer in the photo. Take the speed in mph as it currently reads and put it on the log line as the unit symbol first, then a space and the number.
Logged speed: mph 72.5
